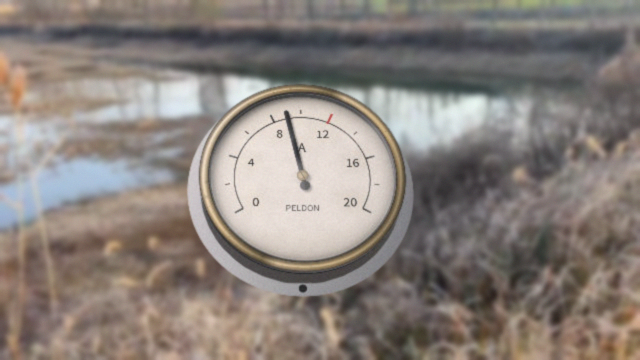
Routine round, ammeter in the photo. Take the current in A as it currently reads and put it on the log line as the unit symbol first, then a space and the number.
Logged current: A 9
